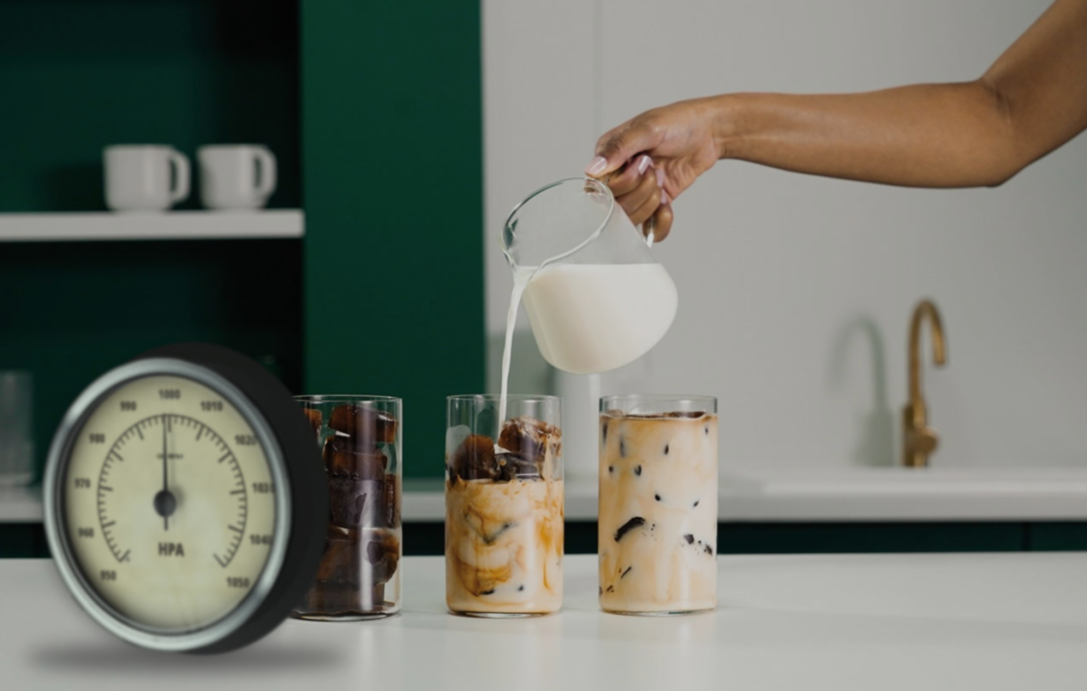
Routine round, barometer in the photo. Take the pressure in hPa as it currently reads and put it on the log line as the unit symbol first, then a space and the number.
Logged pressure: hPa 1000
